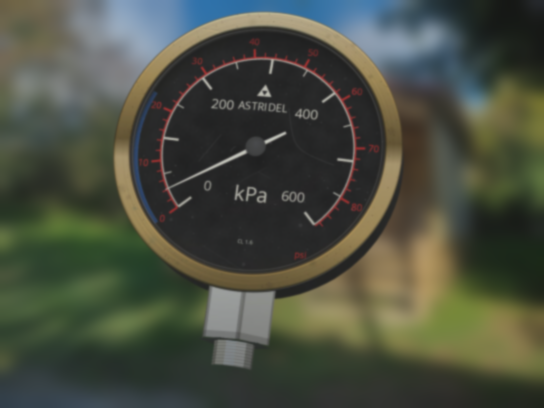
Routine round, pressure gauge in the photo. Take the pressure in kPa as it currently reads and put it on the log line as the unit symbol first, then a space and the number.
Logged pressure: kPa 25
